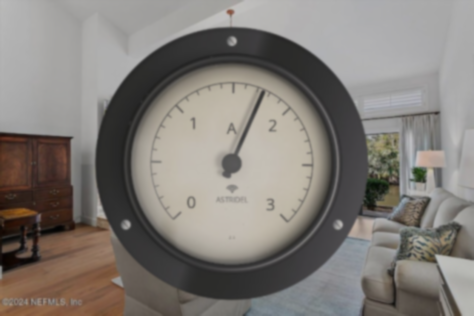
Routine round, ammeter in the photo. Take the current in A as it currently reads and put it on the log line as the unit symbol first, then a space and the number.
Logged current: A 1.75
